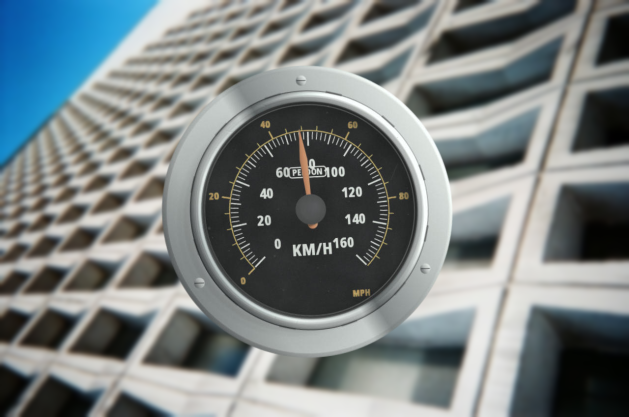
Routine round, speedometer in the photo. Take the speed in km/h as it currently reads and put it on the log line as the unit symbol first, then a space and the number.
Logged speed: km/h 76
